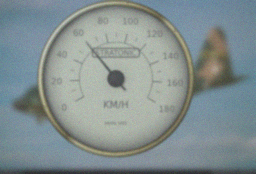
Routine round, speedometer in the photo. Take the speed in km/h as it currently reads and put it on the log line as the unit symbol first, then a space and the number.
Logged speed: km/h 60
